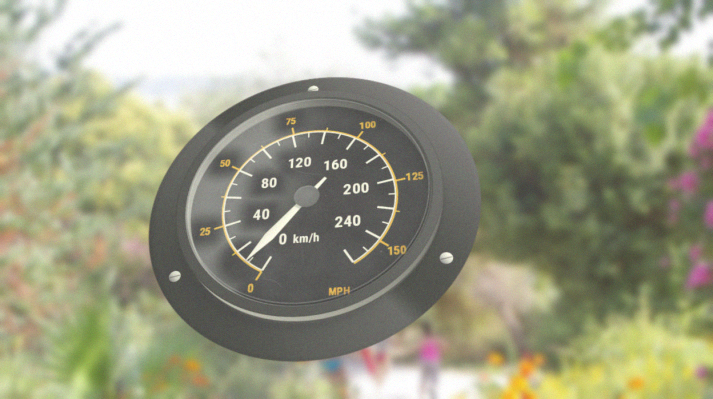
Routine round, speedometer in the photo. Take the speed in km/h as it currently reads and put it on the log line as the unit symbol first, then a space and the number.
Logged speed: km/h 10
